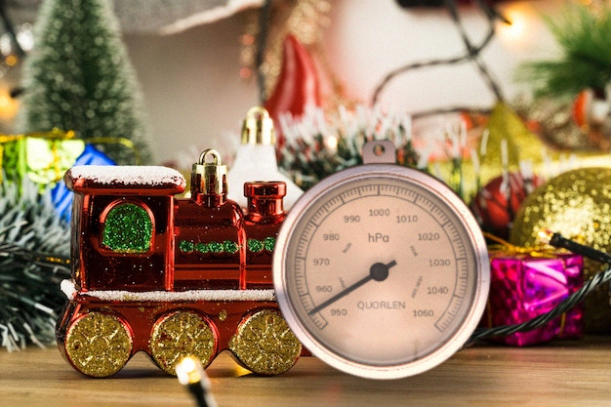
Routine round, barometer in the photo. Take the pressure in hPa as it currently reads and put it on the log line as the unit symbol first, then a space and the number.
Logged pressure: hPa 955
